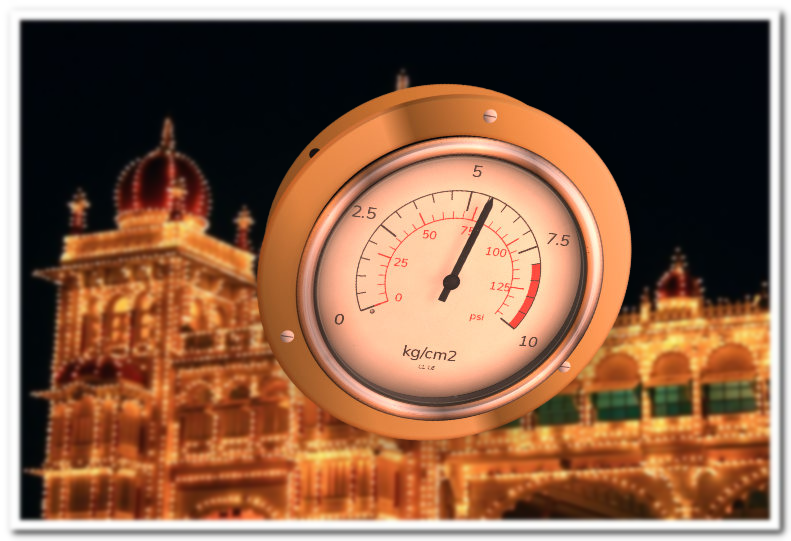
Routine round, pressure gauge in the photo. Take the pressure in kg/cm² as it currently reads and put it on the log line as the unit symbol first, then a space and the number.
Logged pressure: kg/cm² 5.5
